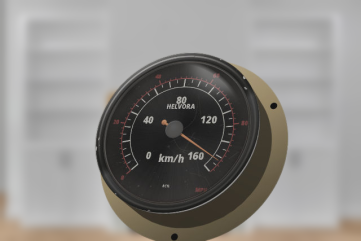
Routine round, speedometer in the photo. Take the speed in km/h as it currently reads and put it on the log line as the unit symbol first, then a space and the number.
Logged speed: km/h 152.5
